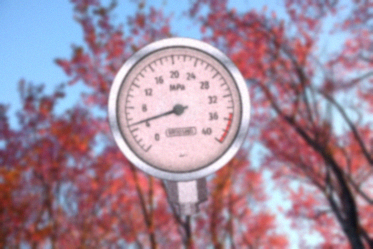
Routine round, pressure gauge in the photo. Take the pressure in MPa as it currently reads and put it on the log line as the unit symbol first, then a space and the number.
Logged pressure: MPa 5
